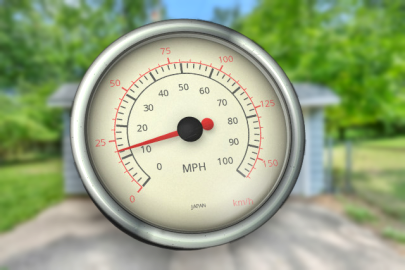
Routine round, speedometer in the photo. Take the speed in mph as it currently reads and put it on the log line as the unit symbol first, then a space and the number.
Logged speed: mph 12
